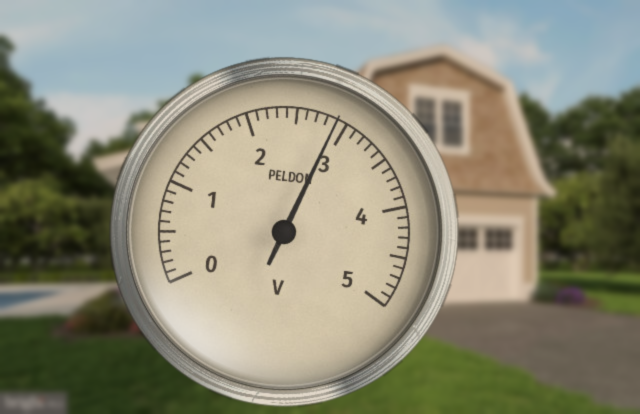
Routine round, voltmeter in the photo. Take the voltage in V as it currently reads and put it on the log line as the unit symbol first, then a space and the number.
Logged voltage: V 2.9
